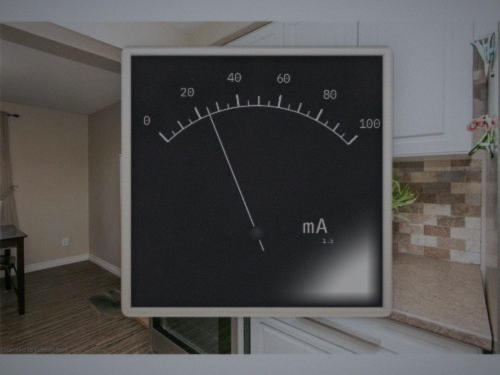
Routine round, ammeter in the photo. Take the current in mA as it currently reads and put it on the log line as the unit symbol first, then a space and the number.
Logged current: mA 25
